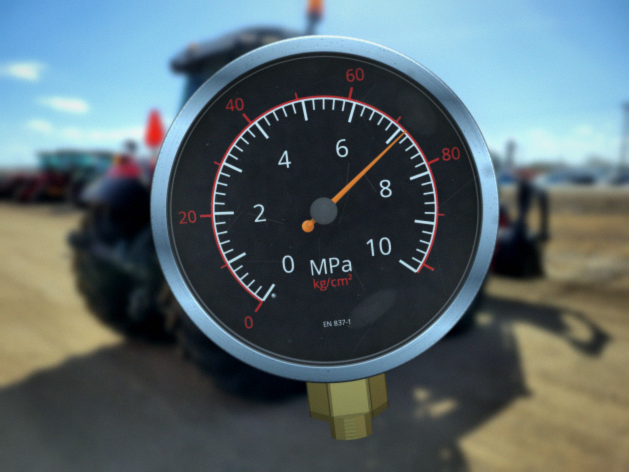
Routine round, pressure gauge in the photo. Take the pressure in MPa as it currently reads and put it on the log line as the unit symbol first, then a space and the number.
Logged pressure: MPa 7.1
